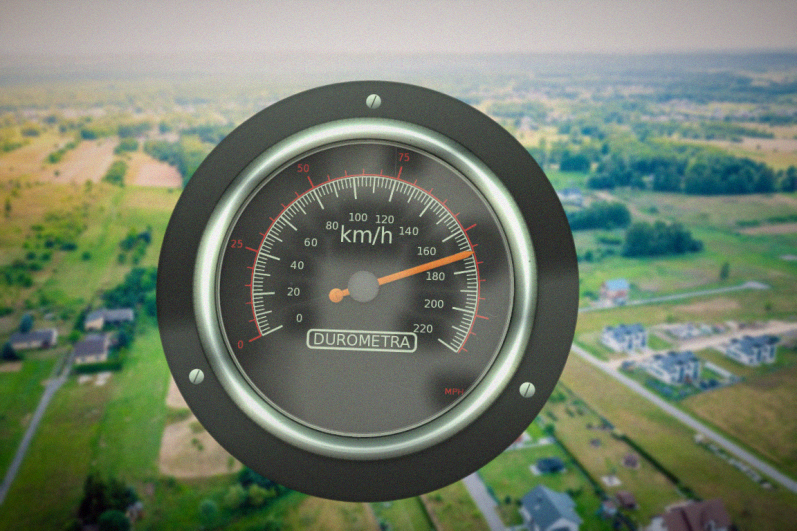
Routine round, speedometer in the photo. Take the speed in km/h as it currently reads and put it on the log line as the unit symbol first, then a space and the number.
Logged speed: km/h 172
